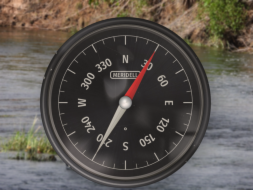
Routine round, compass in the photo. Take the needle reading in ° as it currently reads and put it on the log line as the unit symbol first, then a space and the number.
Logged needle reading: ° 30
